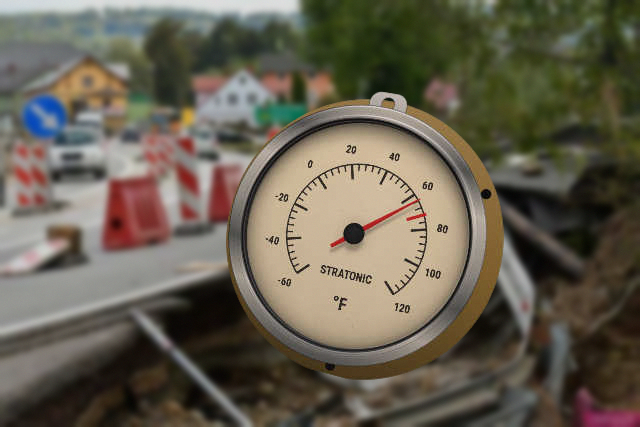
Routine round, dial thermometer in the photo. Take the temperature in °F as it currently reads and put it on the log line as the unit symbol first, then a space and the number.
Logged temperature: °F 64
